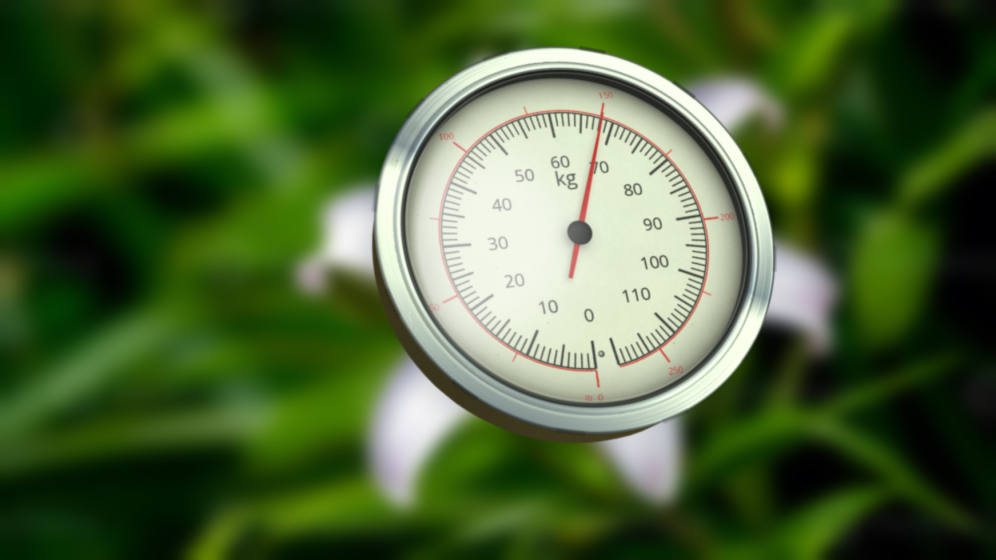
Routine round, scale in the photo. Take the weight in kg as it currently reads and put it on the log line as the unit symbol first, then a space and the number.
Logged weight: kg 68
